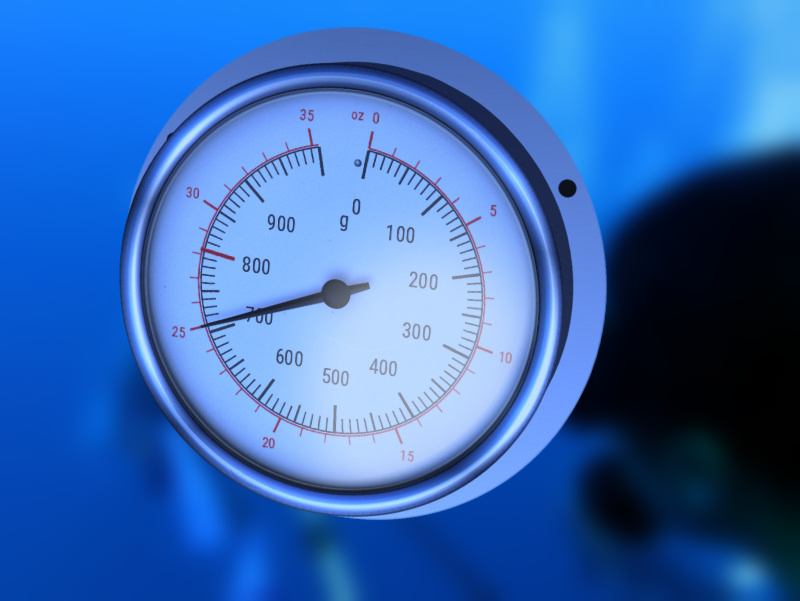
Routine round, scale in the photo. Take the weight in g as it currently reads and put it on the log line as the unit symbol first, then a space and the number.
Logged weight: g 710
